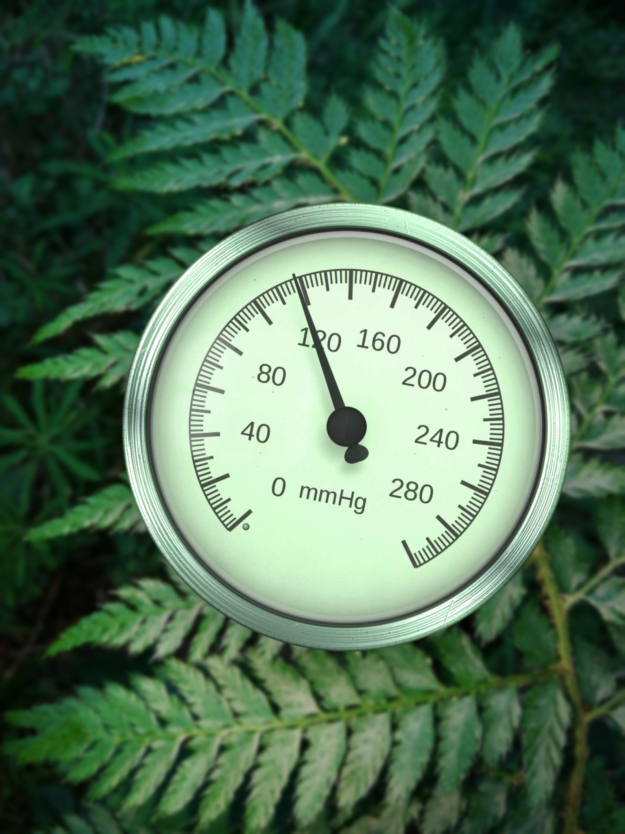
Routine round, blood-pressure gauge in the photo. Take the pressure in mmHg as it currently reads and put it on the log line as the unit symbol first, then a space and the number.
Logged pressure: mmHg 118
